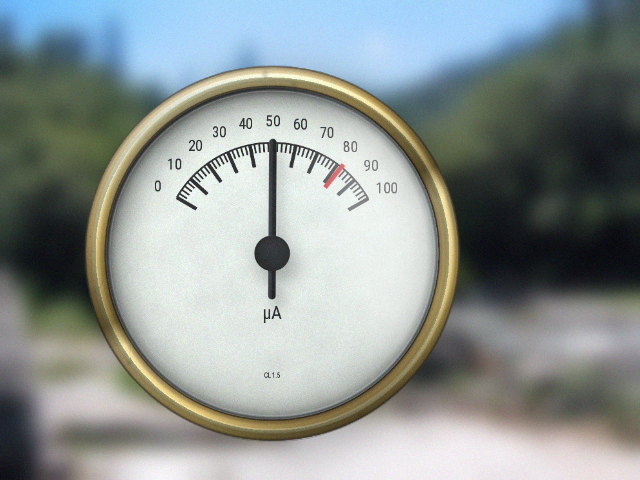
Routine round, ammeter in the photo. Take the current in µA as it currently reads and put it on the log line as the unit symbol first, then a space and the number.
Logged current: µA 50
